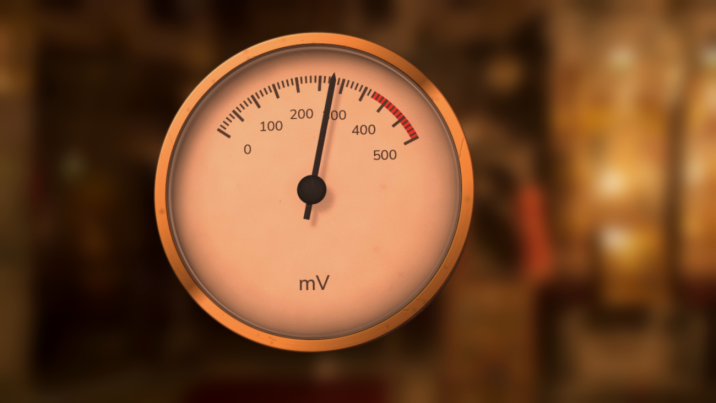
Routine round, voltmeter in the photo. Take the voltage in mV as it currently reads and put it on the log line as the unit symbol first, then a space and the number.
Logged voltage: mV 280
